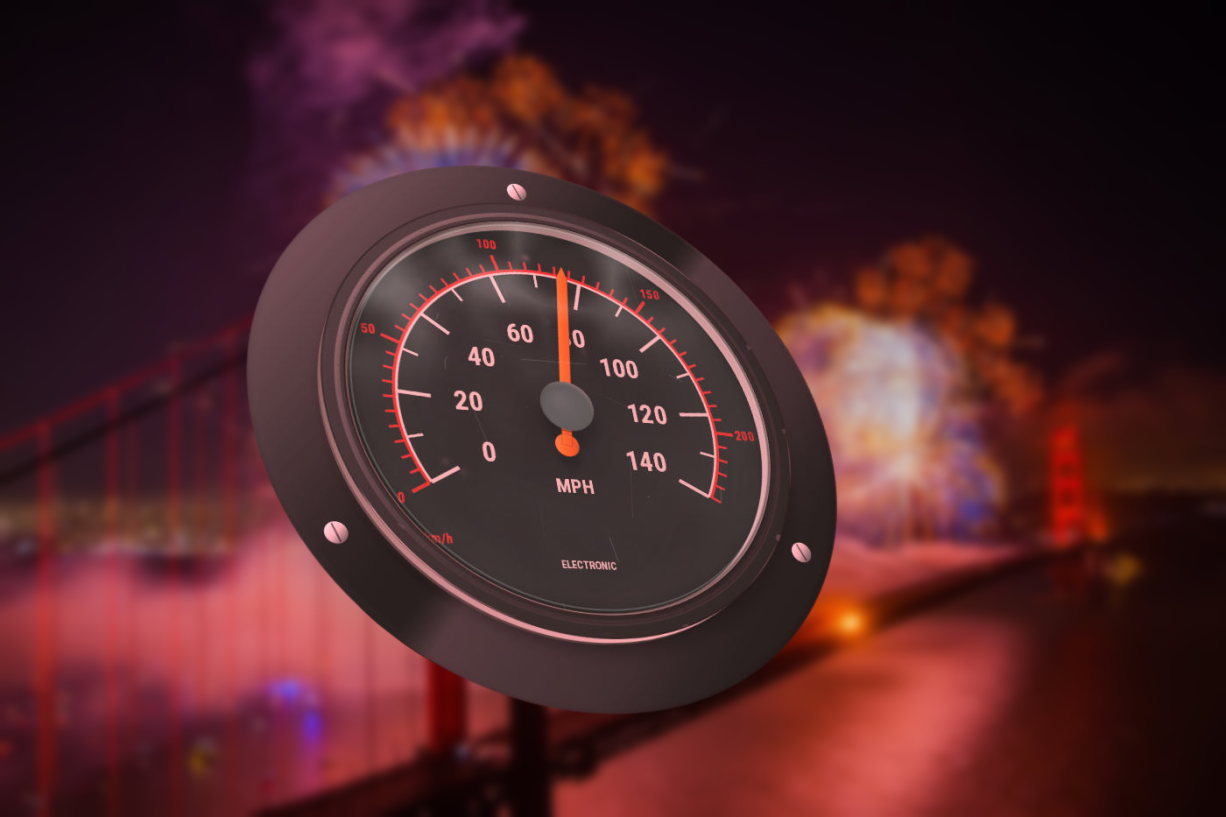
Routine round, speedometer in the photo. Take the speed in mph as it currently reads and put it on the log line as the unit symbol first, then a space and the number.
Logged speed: mph 75
